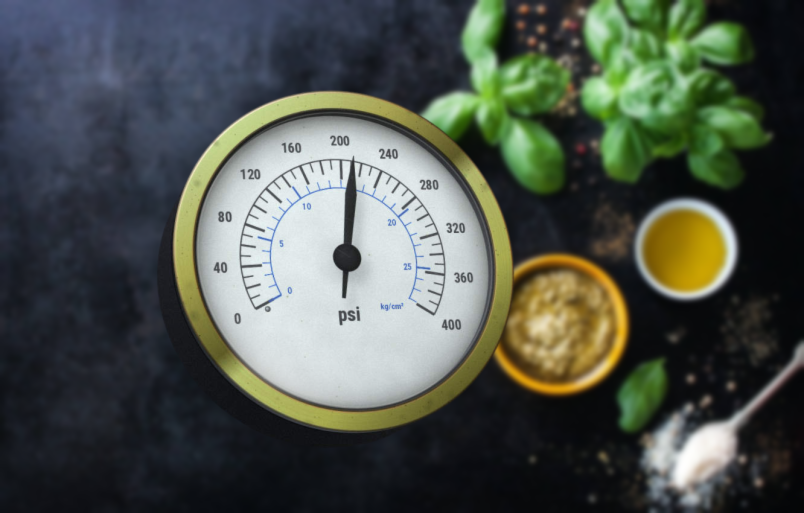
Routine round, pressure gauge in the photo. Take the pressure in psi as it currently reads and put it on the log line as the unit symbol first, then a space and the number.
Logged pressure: psi 210
